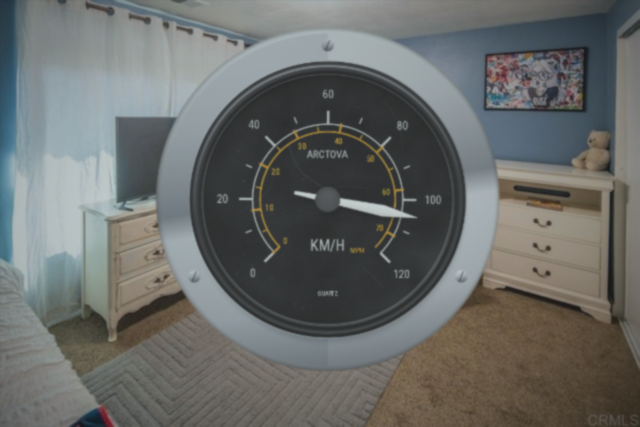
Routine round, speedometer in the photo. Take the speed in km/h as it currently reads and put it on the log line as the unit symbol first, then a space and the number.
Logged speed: km/h 105
